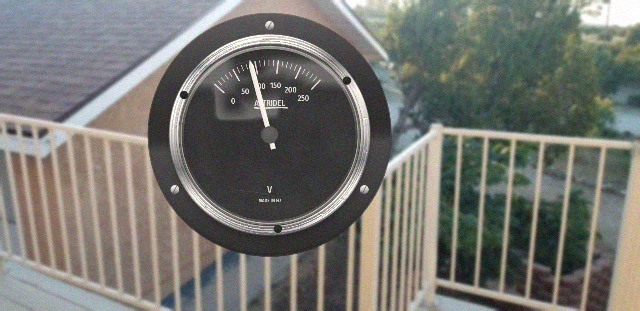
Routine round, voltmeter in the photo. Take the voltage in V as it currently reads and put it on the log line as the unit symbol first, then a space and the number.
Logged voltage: V 90
